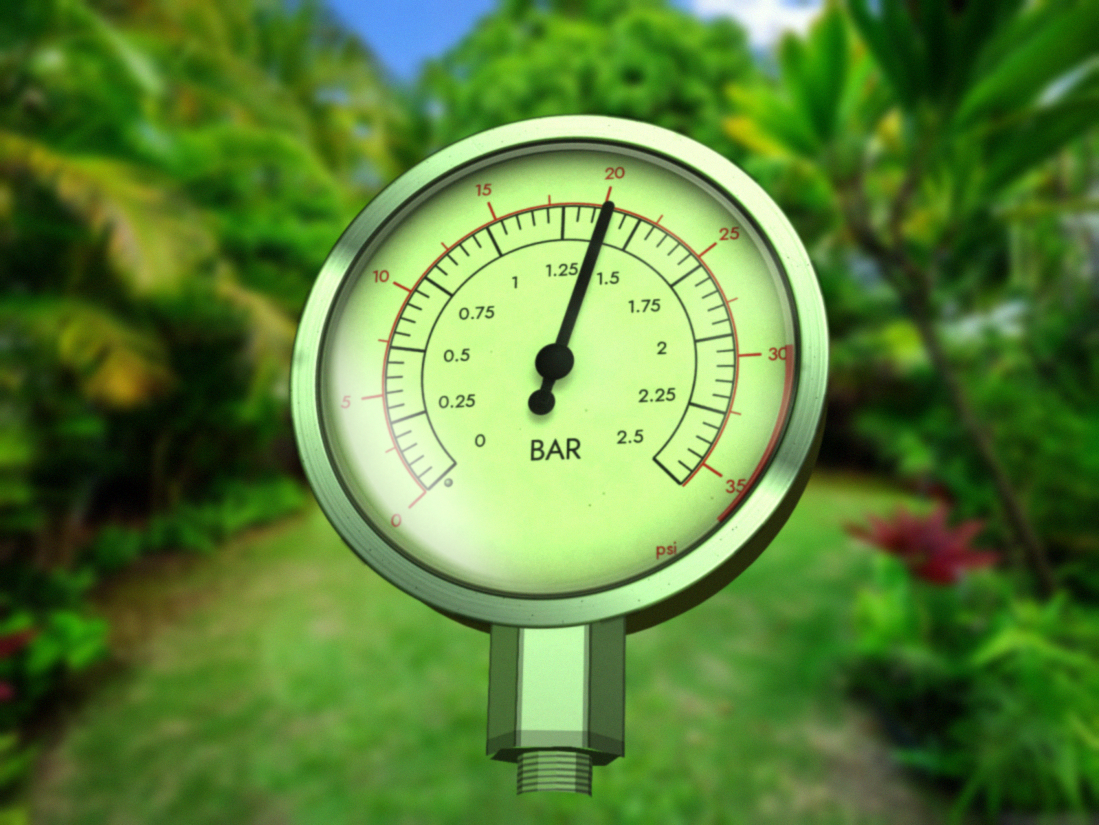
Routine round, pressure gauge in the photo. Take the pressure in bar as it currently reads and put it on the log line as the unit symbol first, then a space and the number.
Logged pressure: bar 1.4
